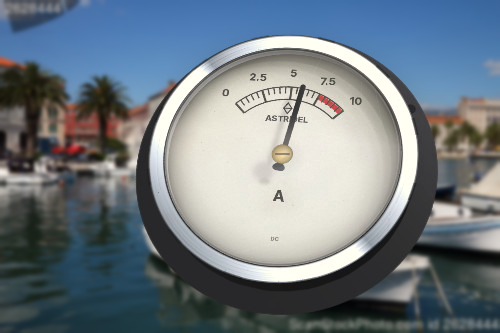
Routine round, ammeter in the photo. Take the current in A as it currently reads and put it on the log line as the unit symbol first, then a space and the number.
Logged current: A 6
